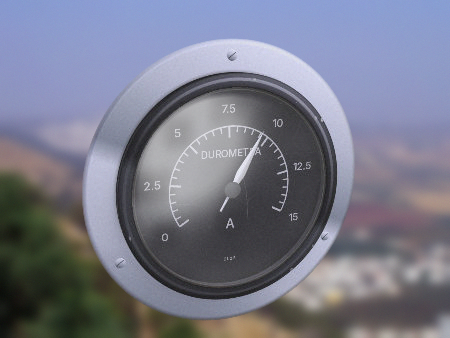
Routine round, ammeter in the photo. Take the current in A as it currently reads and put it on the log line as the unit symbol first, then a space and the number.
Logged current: A 9.5
